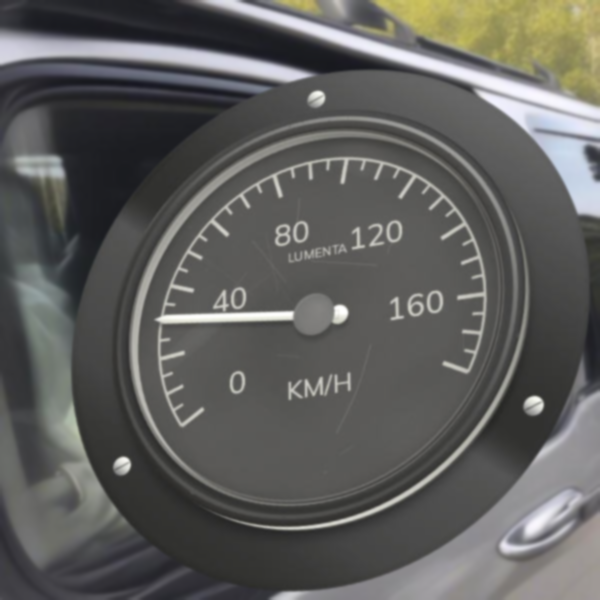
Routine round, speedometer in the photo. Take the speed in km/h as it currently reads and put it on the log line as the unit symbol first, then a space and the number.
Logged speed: km/h 30
